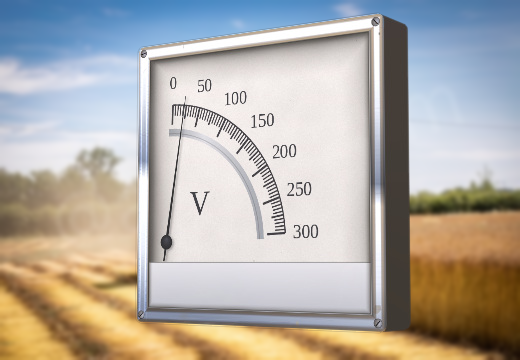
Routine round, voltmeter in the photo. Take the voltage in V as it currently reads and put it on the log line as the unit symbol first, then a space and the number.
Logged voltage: V 25
